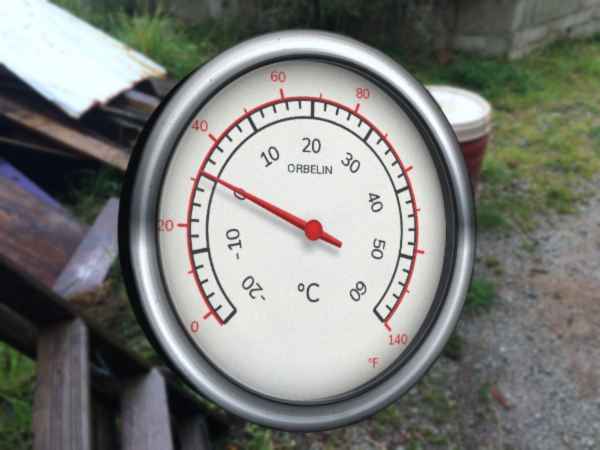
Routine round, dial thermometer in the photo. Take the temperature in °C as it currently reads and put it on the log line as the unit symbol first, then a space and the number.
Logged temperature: °C 0
